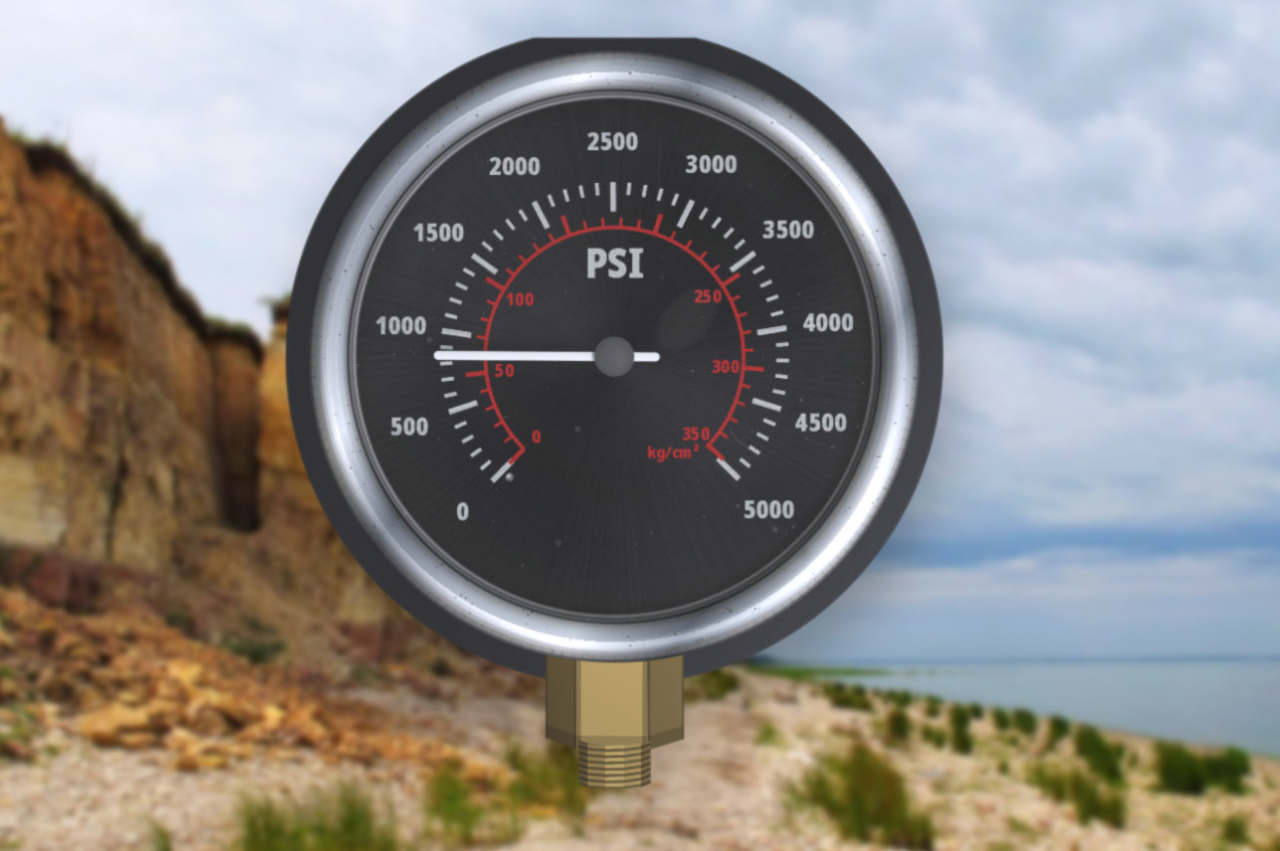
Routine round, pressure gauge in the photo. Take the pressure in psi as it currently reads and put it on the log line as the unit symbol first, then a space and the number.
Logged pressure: psi 850
